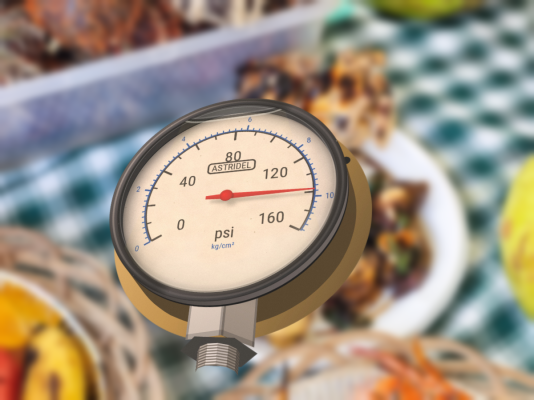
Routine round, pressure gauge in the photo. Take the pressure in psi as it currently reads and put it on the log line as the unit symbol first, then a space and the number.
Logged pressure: psi 140
